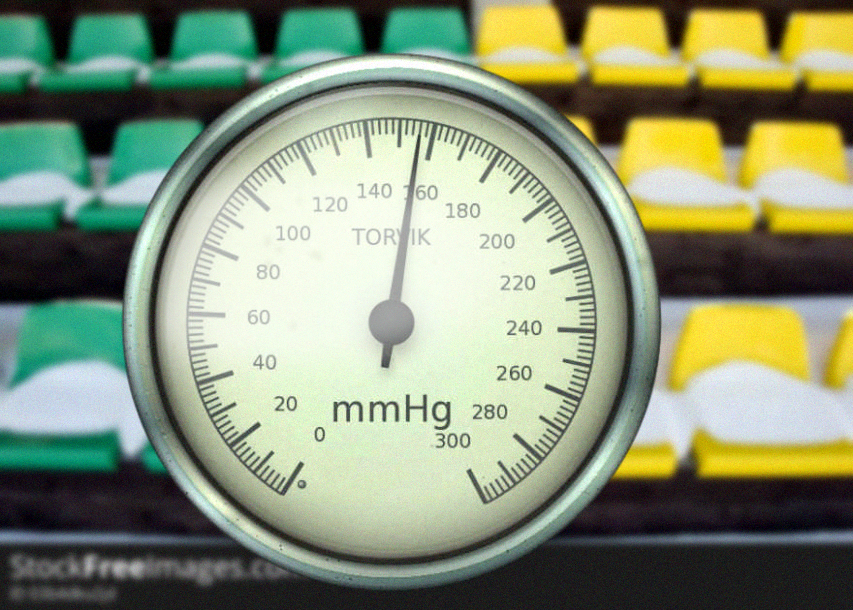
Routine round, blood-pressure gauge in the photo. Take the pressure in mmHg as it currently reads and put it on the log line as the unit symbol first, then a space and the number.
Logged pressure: mmHg 156
